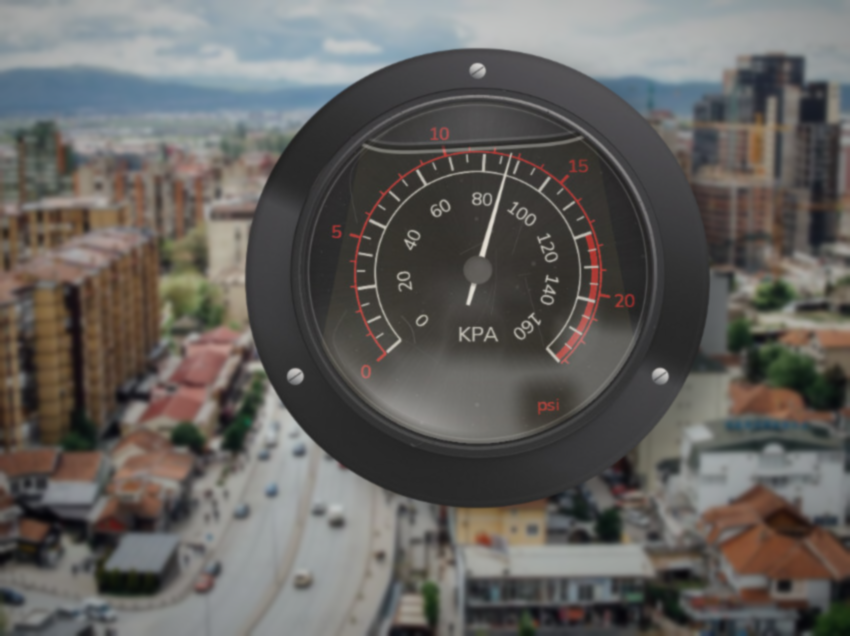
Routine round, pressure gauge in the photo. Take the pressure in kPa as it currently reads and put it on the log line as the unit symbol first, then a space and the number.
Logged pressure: kPa 87.5
